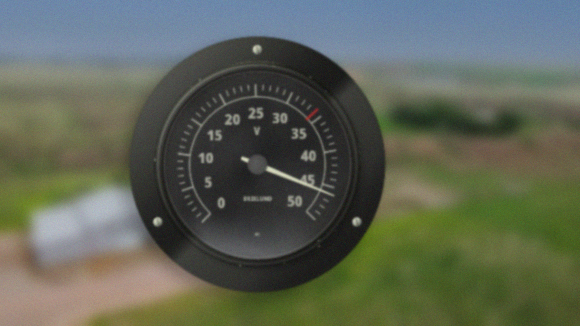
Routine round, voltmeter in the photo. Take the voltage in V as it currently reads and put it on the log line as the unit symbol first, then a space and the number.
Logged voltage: V 46
